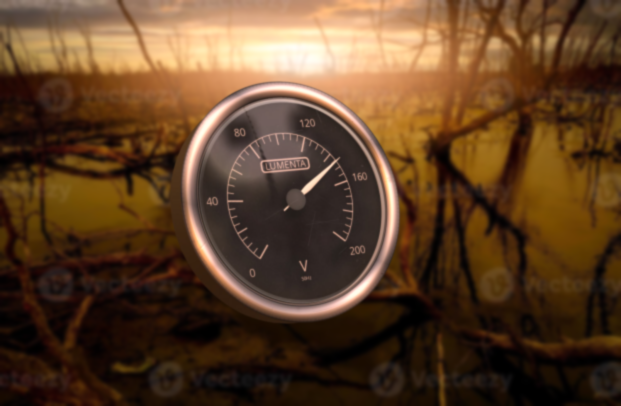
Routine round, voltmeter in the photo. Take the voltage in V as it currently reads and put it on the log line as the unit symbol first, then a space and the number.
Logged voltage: V 145
